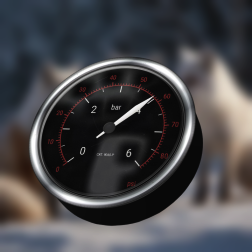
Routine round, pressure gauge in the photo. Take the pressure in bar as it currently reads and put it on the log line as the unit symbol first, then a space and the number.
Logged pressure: bar 4
